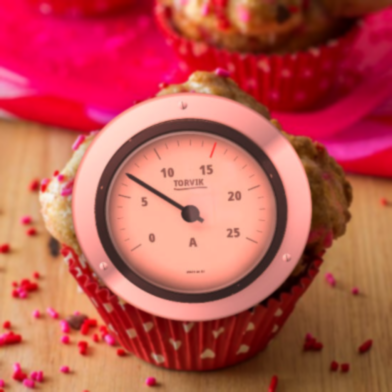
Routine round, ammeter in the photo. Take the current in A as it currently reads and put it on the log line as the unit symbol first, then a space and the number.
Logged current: A 7
